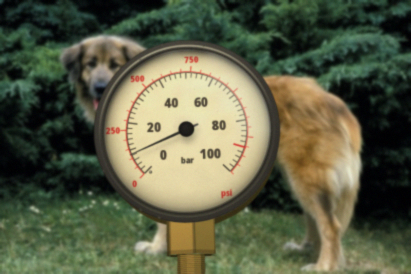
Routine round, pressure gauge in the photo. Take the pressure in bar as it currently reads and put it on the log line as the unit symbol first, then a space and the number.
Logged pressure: bar 8
